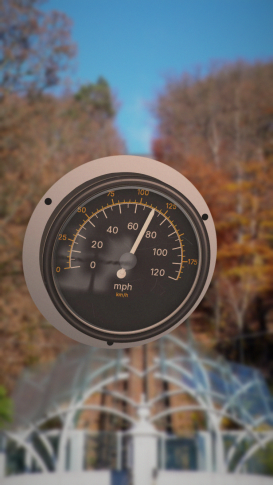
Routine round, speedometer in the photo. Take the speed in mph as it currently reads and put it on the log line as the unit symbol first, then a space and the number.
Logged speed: mph 70
